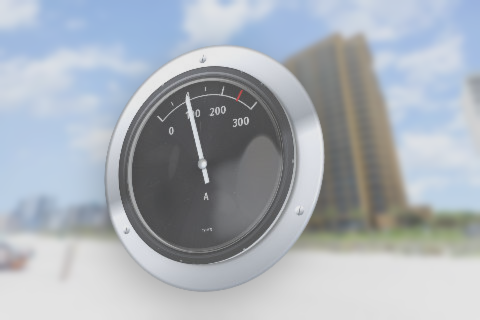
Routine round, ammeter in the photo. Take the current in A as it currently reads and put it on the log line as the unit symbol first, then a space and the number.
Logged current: A 100
